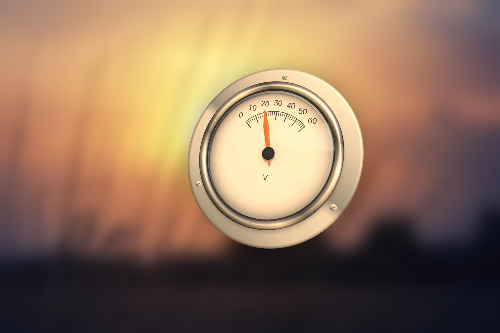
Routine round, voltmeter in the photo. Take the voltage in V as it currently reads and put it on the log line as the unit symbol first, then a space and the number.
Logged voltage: V 20
